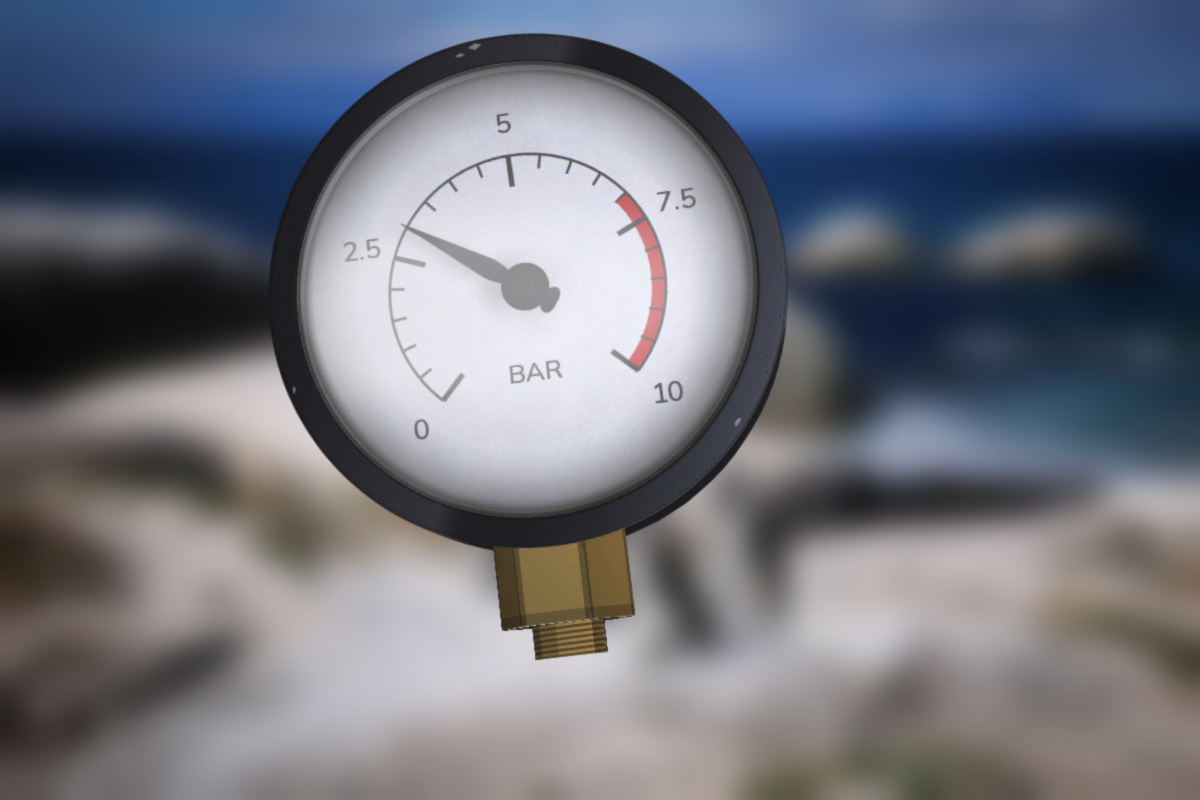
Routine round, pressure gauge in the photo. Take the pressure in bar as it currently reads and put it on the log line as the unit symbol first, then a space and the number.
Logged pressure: bar 3
